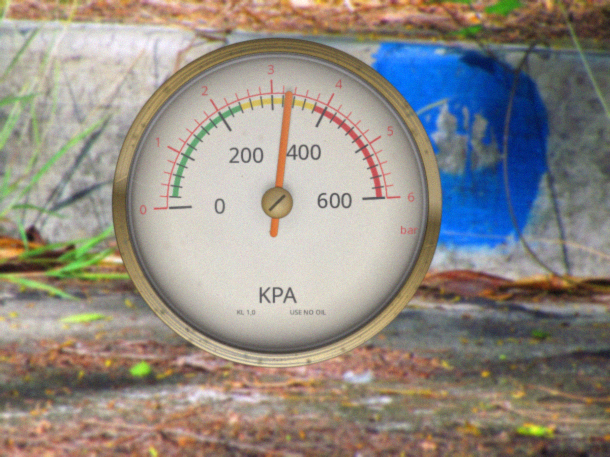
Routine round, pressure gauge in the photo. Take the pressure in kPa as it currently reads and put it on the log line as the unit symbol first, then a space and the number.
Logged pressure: kPa 330
